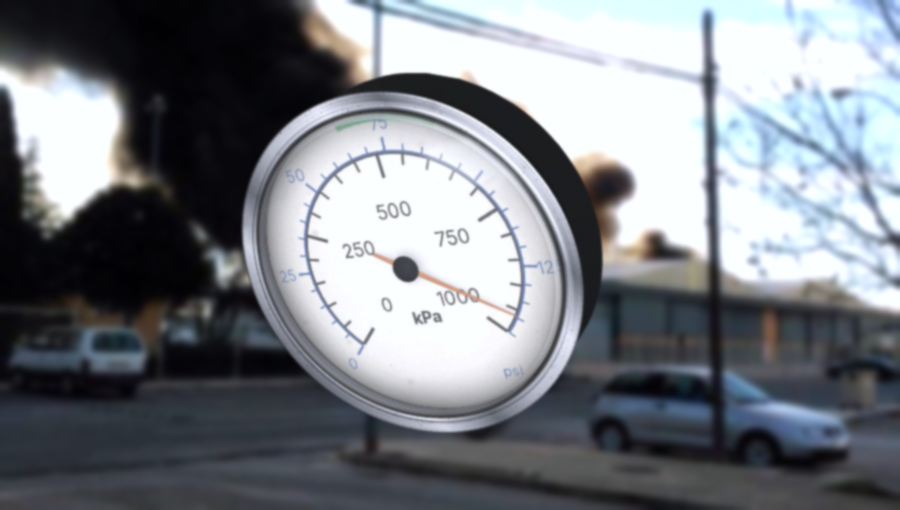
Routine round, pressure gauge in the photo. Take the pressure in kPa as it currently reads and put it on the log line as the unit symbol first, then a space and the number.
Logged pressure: kPa 950
